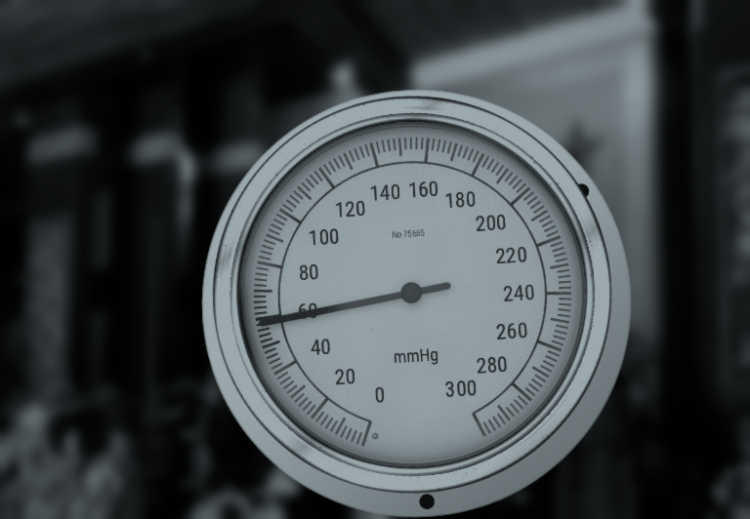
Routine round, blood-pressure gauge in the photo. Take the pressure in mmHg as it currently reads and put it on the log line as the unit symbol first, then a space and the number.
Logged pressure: mmHg 58
